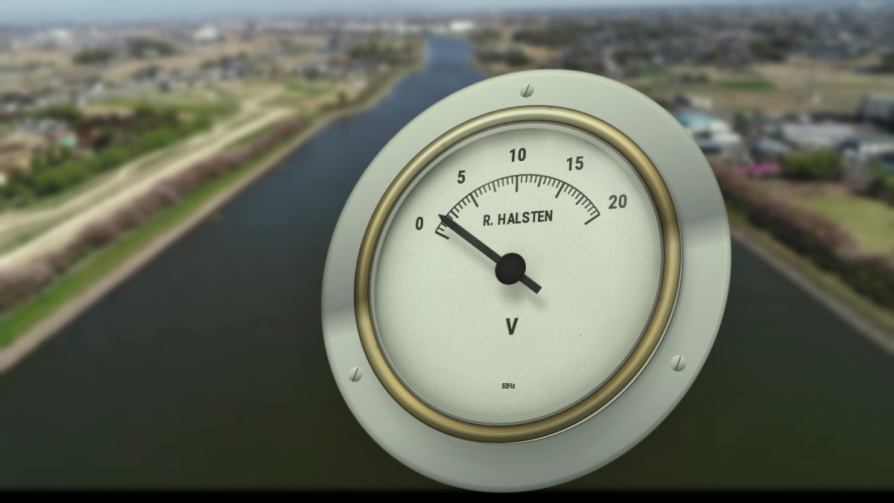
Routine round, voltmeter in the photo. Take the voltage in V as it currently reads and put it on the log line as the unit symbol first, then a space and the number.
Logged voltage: V 1.5
